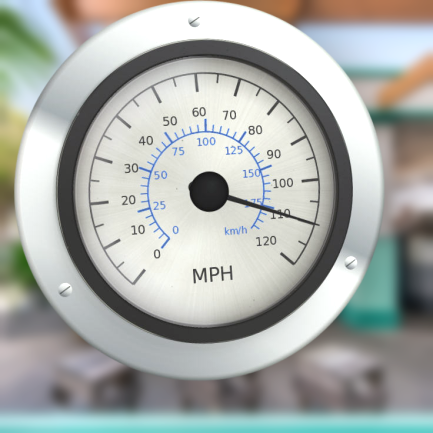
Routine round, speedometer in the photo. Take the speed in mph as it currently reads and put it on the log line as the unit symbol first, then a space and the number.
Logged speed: mph 110
